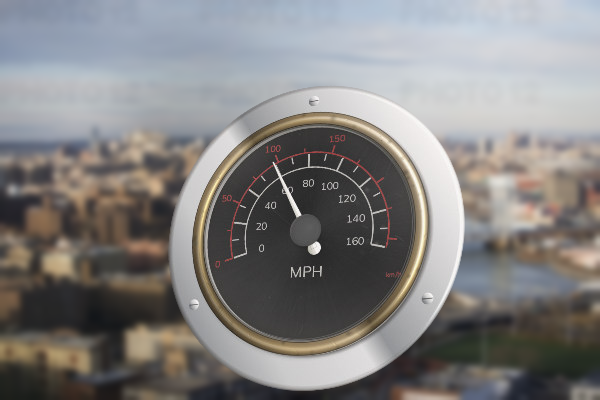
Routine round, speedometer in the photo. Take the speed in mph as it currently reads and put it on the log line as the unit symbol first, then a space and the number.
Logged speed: mph 60
